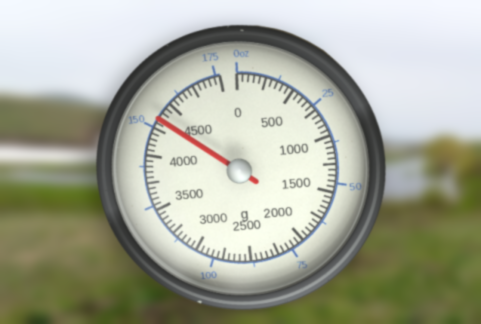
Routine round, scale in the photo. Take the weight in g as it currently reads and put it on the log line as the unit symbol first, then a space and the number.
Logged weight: g 4350
